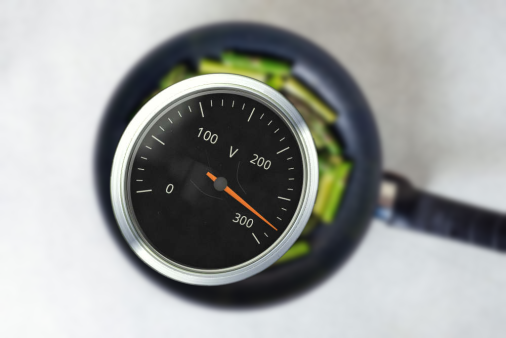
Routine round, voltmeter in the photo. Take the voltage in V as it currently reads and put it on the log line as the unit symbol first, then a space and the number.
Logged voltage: V 280
